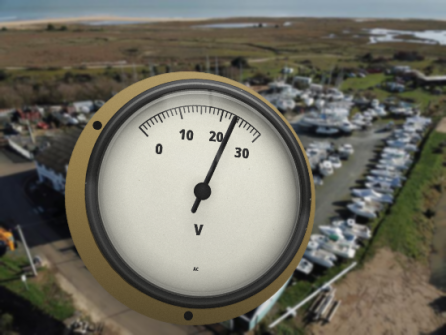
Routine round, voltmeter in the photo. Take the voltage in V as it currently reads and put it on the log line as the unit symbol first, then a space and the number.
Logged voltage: V 23
